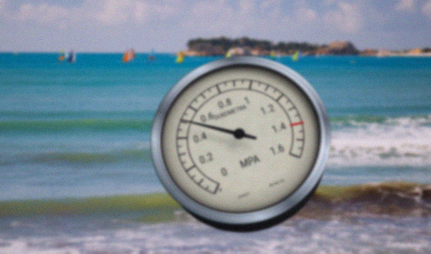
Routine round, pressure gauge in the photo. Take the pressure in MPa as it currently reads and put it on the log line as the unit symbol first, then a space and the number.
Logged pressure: MPa 0.5
